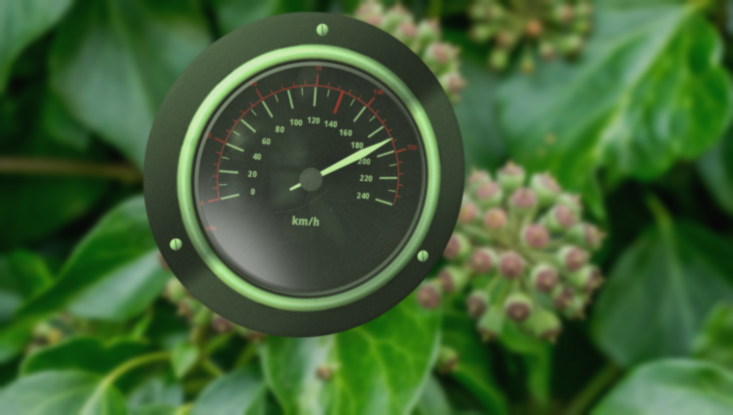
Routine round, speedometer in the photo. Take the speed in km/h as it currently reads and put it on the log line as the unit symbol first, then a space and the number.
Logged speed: km/h 190
